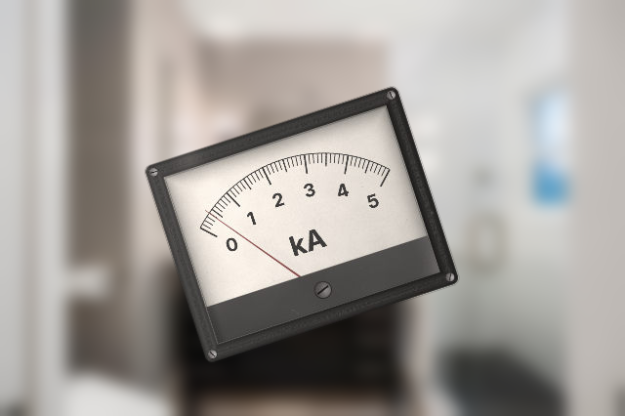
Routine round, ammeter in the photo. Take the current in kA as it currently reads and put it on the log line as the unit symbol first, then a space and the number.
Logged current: kA 0.4
